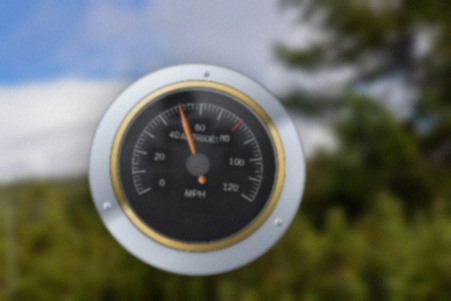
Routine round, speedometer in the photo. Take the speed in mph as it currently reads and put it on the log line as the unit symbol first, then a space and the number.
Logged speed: mph 50
